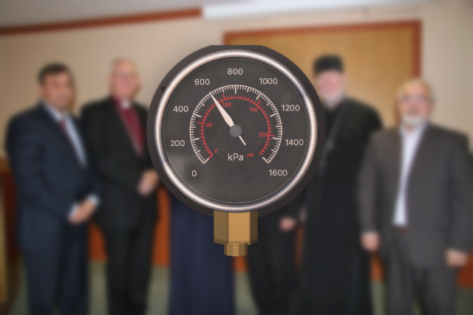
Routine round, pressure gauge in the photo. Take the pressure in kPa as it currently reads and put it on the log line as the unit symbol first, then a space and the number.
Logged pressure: kPa 600
